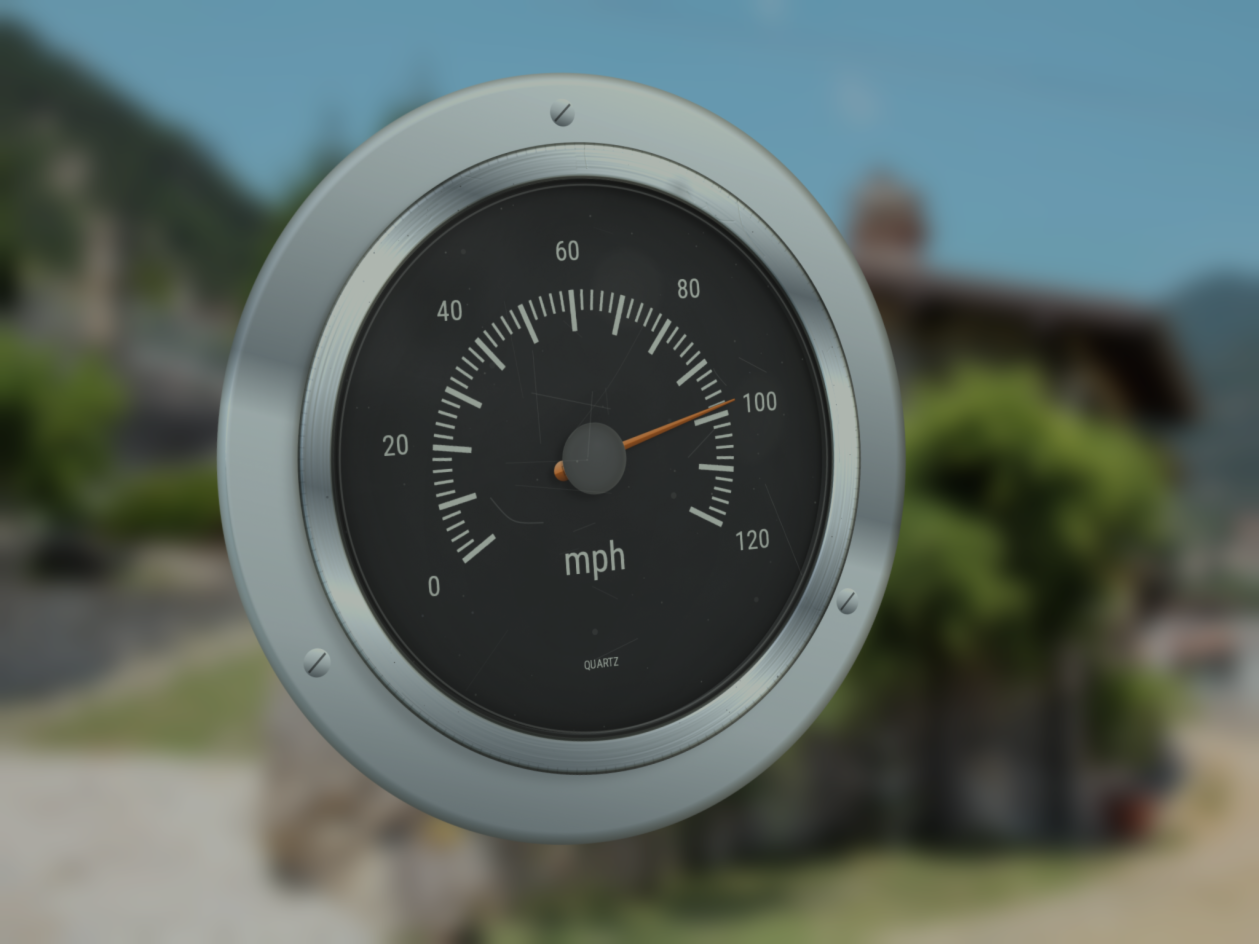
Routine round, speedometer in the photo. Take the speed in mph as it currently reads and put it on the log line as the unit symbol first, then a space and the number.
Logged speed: mph 98
